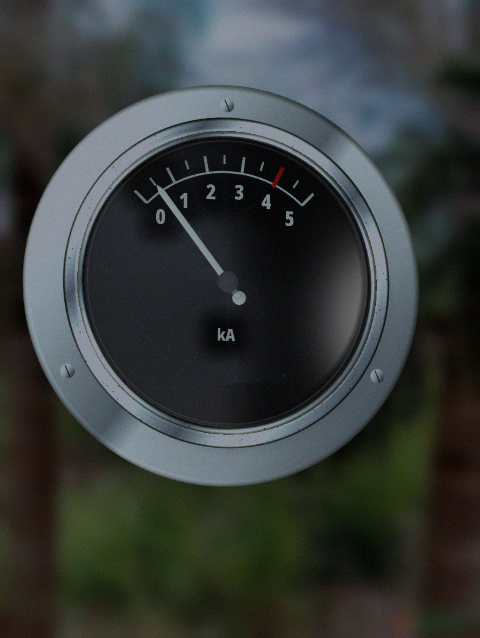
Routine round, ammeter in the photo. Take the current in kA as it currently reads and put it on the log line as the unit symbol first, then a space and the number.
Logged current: kA 0.5
